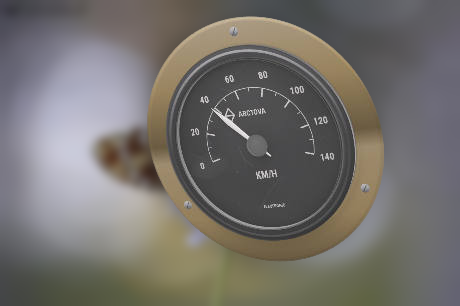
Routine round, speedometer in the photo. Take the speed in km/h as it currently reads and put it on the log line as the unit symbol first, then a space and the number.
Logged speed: km/h 40
